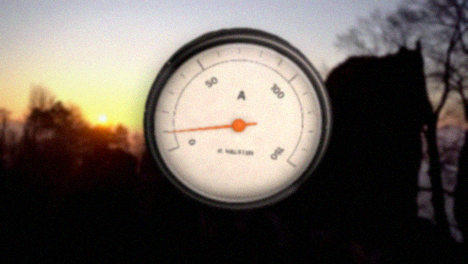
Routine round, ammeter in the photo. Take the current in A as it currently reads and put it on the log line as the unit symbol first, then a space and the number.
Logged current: A 10
